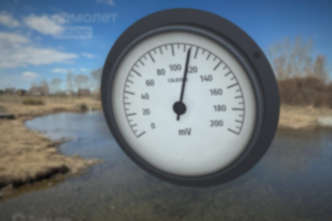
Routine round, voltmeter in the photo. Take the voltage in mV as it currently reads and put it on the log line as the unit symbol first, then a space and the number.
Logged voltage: mV 115
